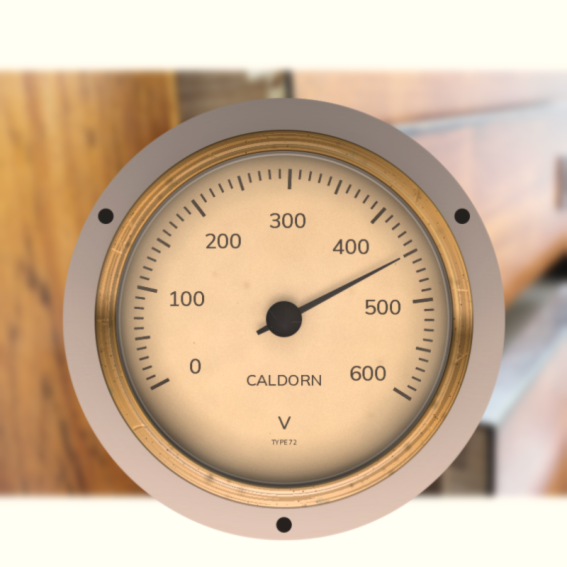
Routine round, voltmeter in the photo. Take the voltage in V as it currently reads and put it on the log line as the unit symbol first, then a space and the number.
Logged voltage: V 450
